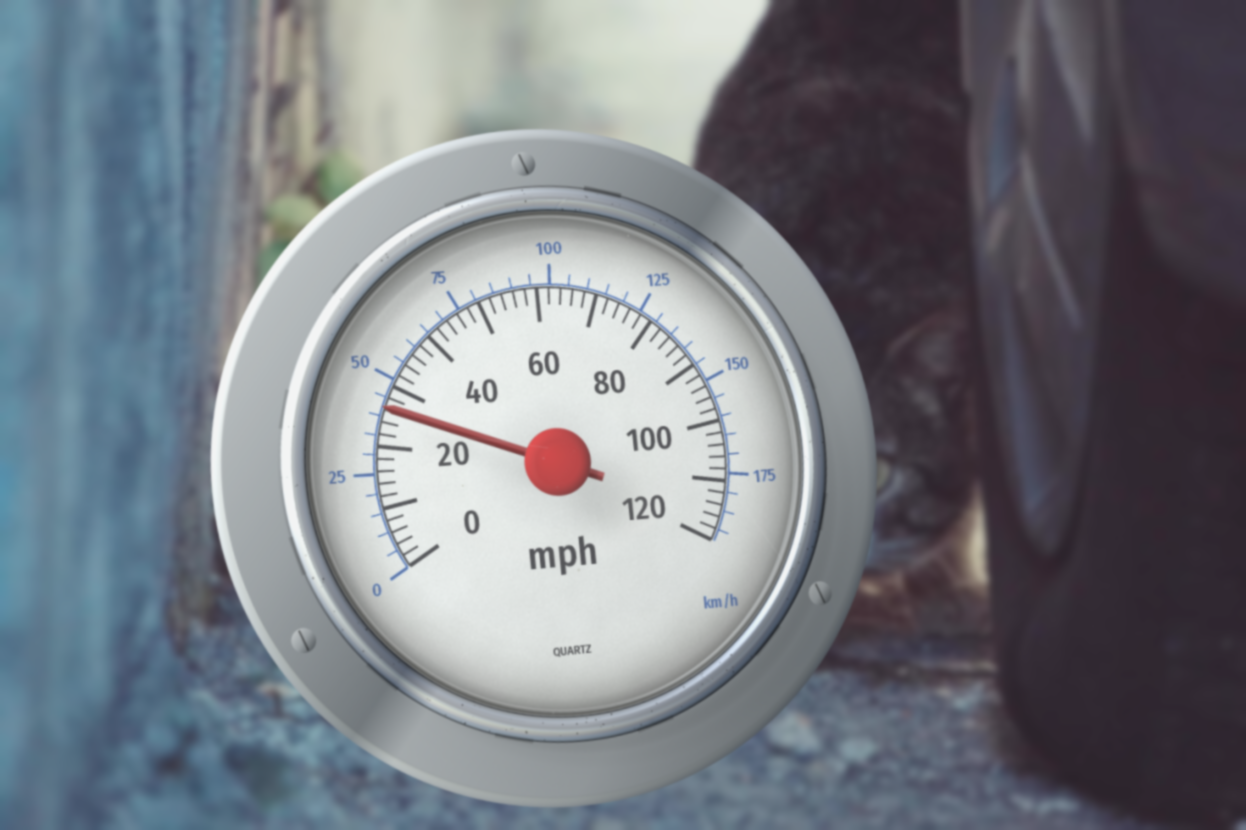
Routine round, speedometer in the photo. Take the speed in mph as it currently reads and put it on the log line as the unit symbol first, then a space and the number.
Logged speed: mph 26
